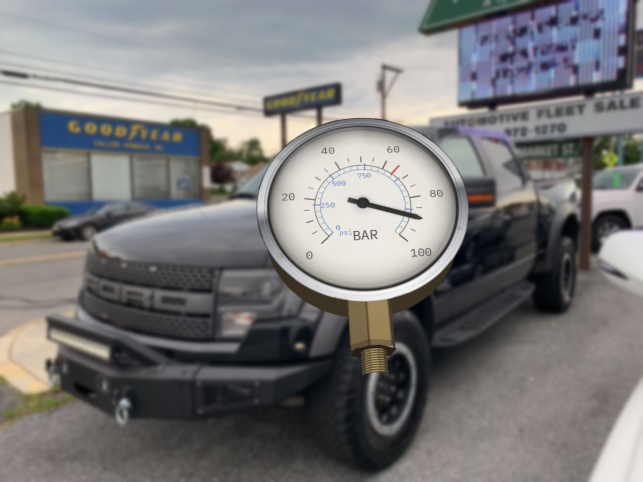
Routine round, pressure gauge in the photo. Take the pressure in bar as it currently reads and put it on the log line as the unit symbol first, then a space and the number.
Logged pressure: bar 90
